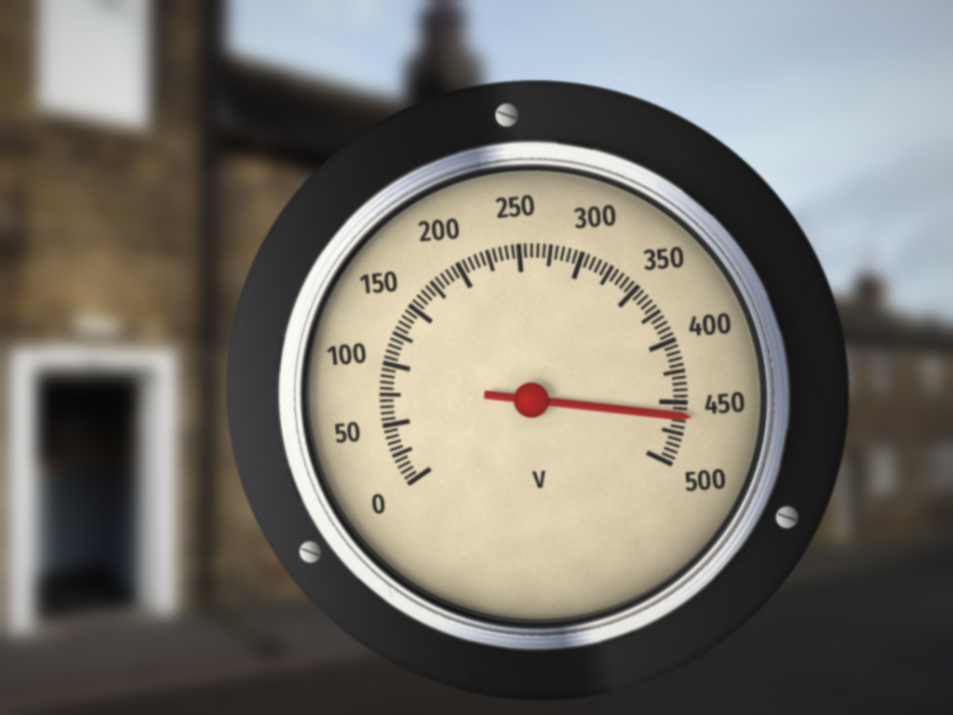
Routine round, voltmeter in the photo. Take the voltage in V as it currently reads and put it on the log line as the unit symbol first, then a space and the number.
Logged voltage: V 460
